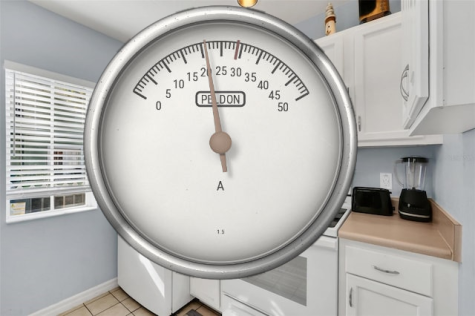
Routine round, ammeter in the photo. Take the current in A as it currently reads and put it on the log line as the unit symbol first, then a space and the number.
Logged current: A 21
